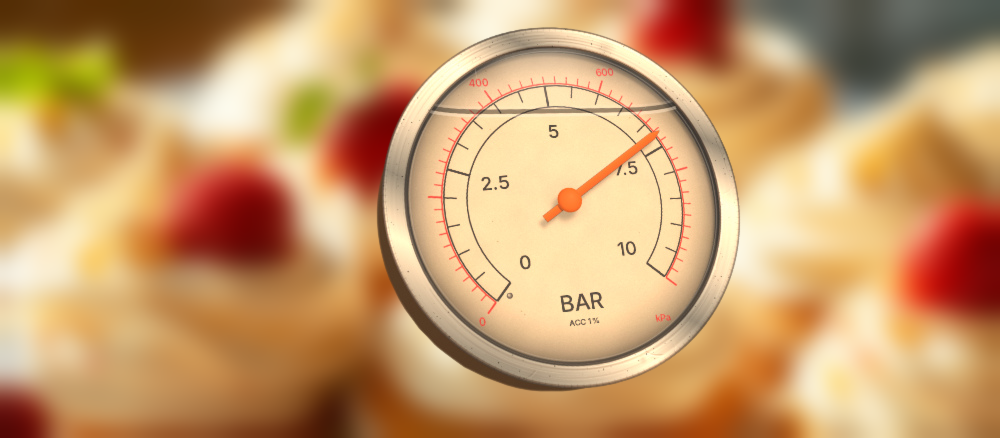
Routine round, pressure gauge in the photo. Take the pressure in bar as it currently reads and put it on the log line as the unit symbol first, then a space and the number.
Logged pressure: bar 7.25
